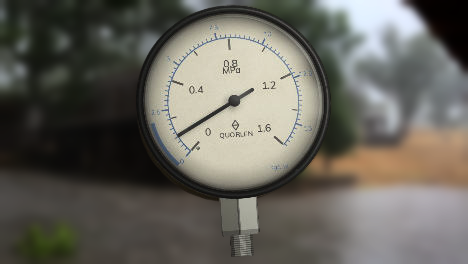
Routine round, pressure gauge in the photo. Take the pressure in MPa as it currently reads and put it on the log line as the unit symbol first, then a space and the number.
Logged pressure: MPa 0.1
